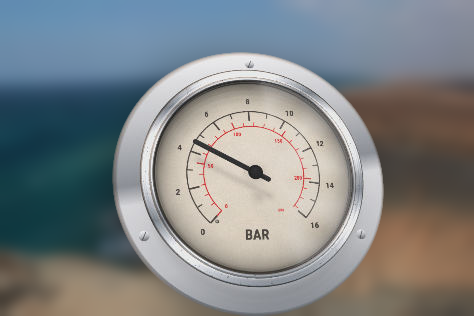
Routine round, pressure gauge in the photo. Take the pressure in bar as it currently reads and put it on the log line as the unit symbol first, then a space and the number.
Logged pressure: bar 4.5
